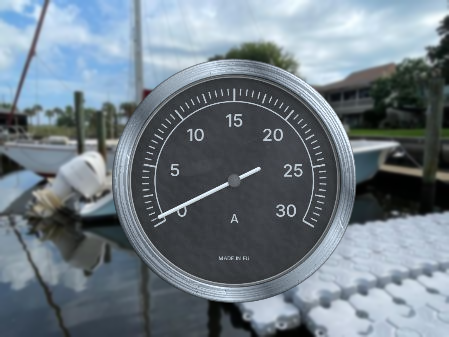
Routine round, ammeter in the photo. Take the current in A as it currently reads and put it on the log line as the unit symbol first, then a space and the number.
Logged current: A 0.5
